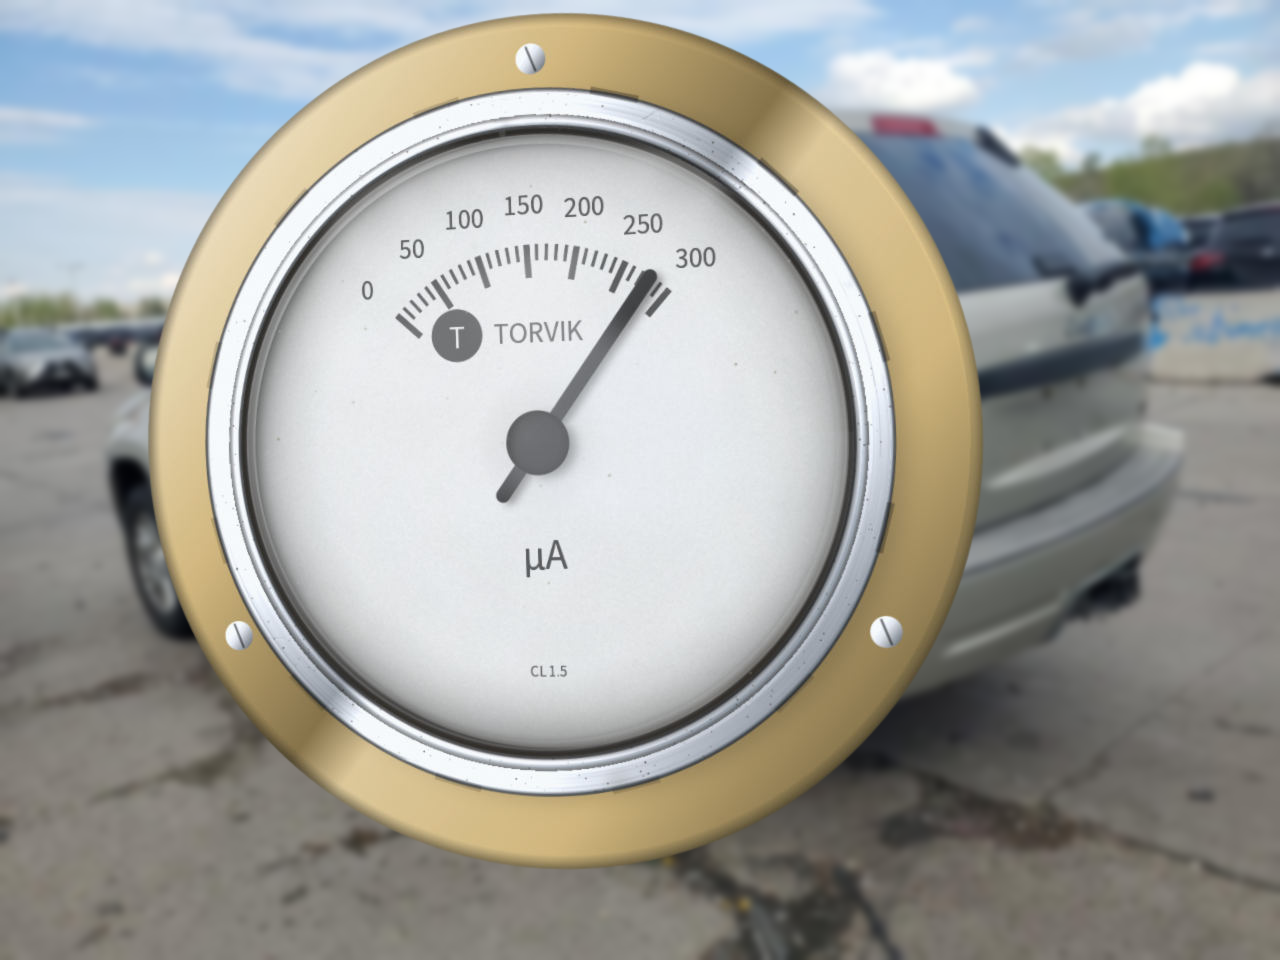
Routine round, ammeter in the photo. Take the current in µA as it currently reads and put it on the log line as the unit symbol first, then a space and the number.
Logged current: µA 280
